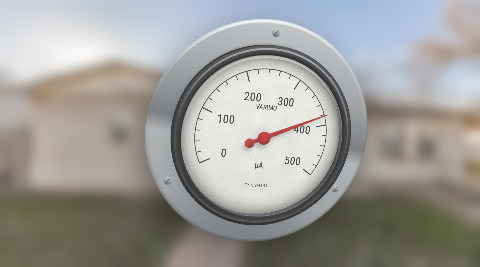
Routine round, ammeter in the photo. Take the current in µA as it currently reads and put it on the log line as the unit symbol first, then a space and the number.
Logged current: µA 380
